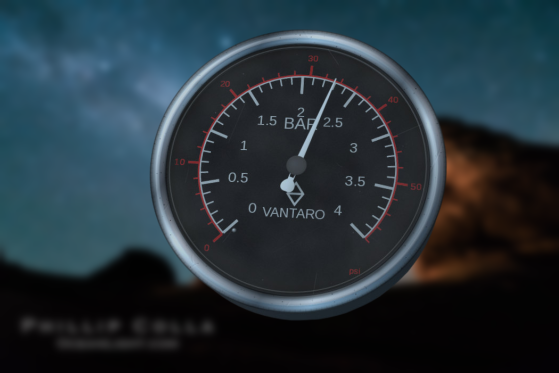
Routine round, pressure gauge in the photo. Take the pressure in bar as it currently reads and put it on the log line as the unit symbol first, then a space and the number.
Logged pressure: bar 2.3
